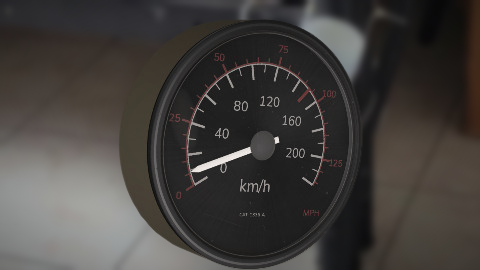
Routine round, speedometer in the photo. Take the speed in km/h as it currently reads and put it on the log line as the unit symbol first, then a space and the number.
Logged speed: km/h 10
